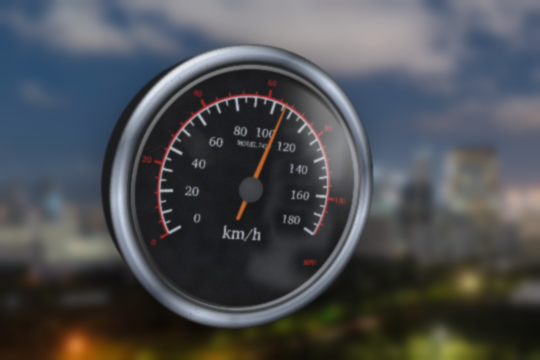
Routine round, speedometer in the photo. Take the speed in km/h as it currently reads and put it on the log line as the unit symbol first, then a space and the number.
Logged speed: km/h 105
